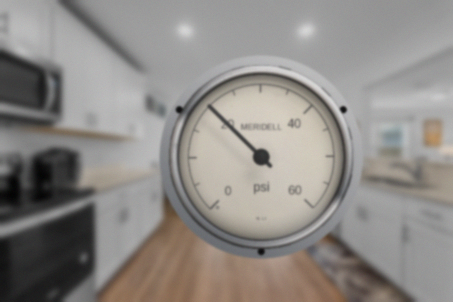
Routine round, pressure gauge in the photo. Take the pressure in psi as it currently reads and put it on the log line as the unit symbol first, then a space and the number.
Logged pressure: psi 20
